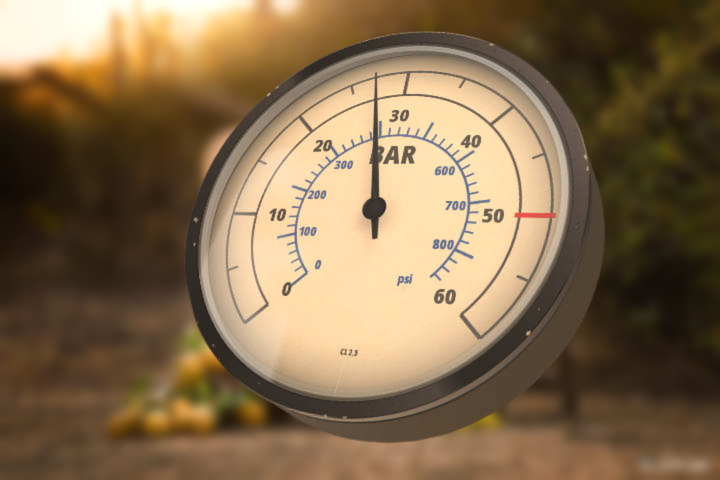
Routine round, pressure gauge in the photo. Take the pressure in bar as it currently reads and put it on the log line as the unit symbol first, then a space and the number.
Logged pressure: bar 27.5
